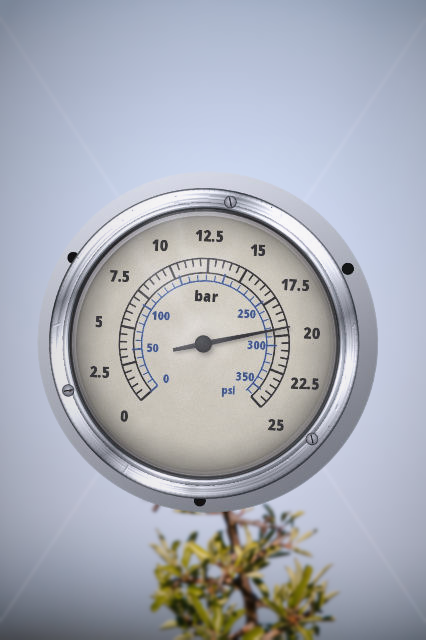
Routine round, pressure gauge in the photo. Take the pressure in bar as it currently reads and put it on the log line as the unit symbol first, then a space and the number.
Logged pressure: bar 19.5
